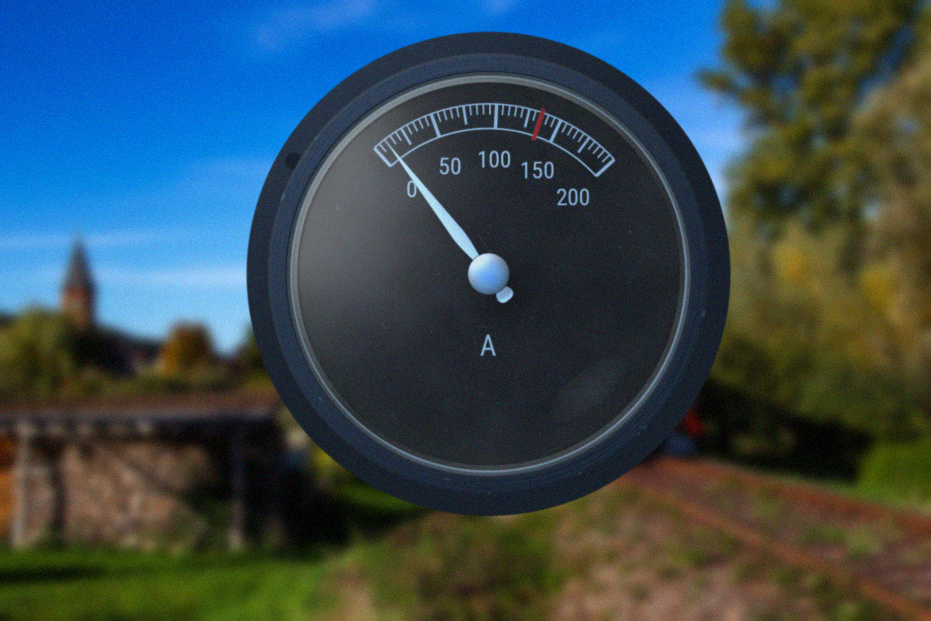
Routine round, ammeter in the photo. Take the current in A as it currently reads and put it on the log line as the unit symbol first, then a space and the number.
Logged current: A 10
